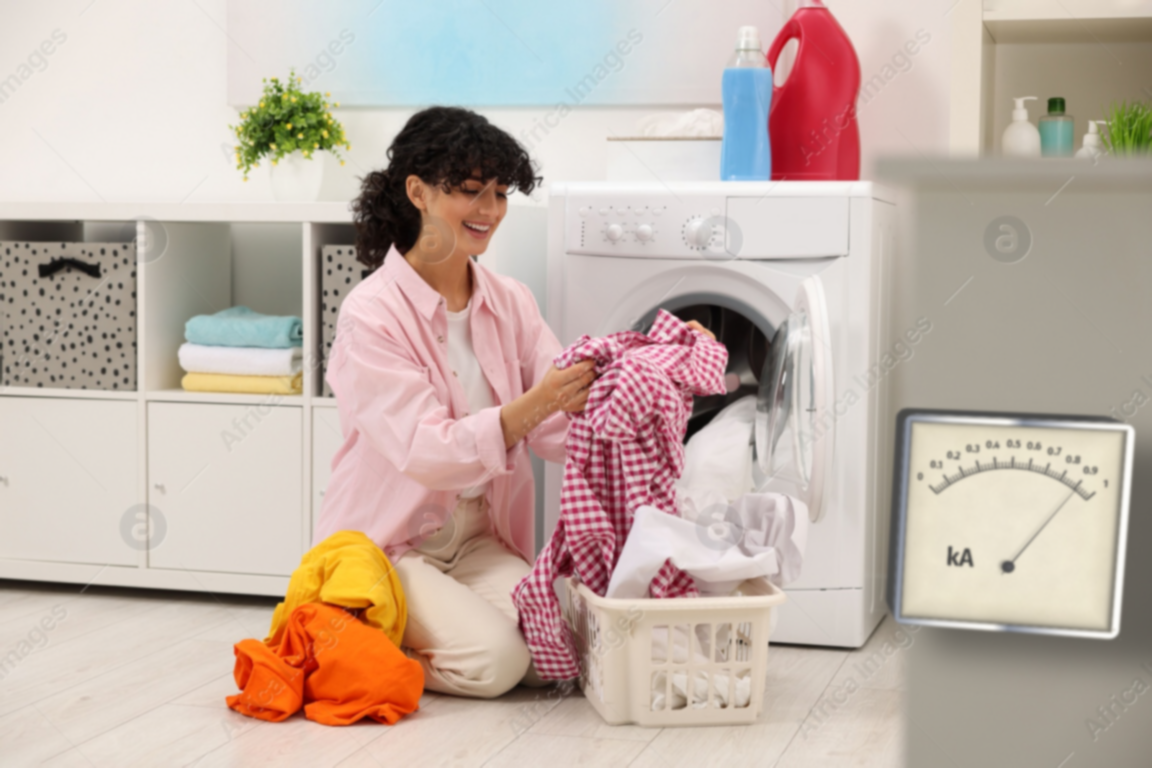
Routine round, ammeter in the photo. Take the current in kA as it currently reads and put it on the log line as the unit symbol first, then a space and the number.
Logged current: kA 0.9
